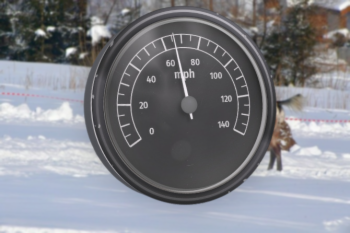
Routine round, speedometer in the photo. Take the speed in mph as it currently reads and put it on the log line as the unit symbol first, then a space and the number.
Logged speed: mph 65
